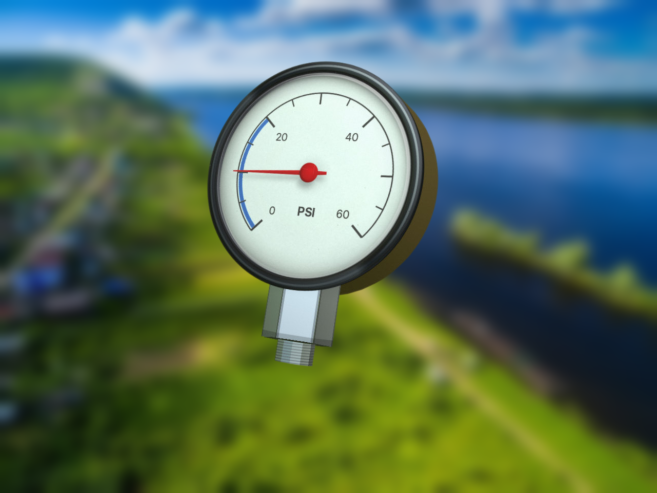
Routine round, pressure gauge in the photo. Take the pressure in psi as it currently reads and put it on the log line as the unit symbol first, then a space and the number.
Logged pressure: psi 10
